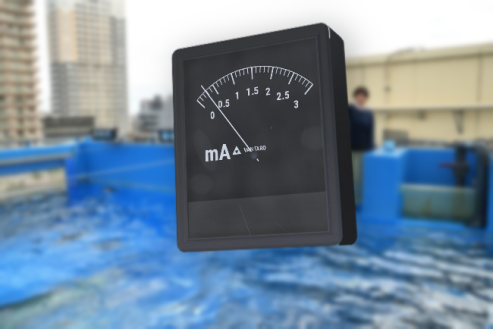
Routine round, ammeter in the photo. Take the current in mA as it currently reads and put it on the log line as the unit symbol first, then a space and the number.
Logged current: mA 0.3
